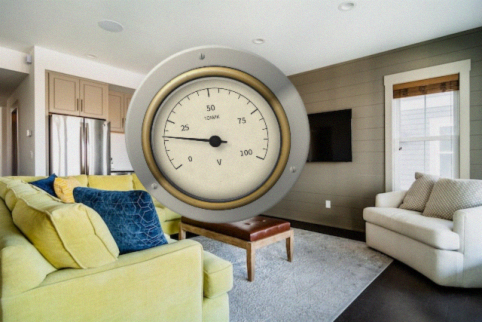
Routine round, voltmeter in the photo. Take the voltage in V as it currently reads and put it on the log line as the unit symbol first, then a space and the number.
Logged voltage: V 17.5
